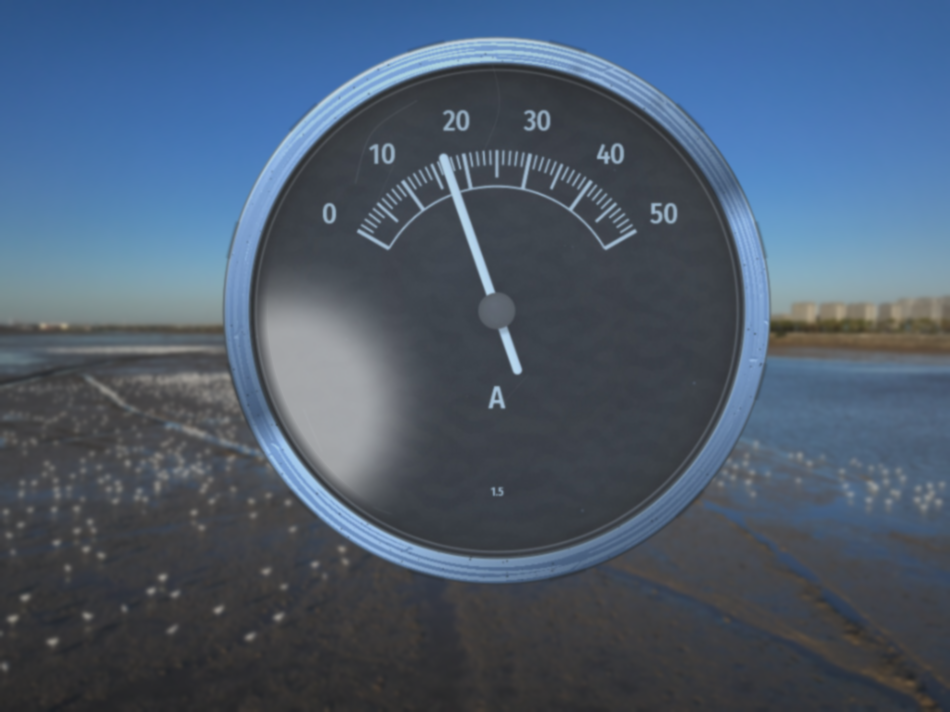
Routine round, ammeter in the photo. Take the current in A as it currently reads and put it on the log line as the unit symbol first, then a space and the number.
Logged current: A 17
